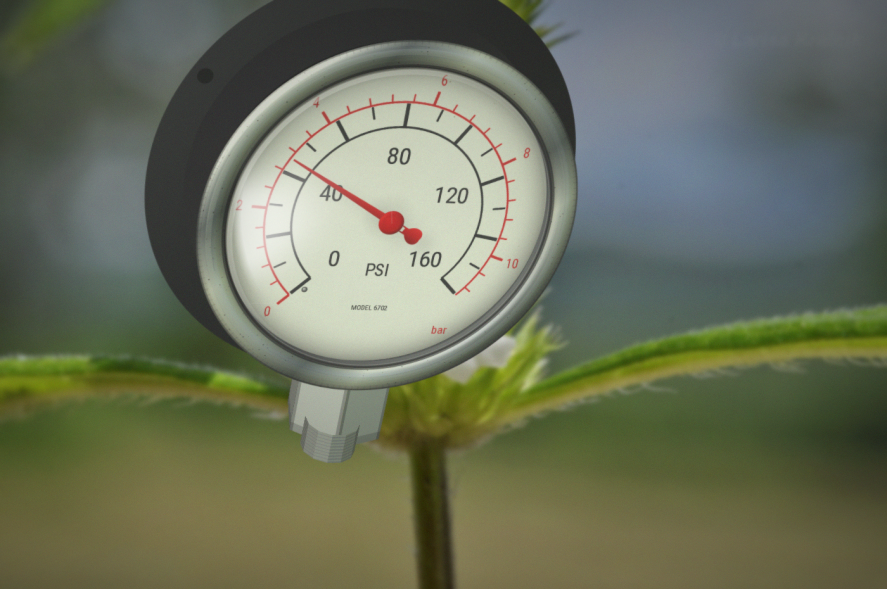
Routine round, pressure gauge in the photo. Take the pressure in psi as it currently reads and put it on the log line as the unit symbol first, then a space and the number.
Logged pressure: psi 45
